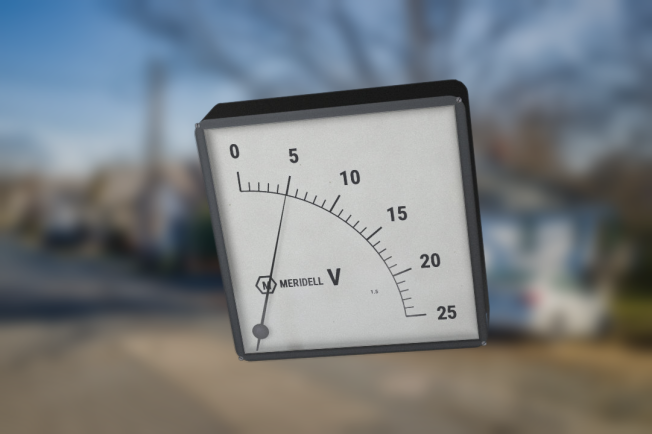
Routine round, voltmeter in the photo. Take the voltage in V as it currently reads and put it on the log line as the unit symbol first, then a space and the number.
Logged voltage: V 5
